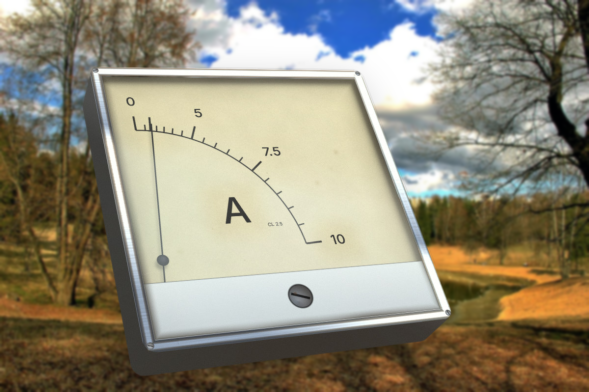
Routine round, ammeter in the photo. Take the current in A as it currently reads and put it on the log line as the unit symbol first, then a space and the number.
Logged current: A 2.5
